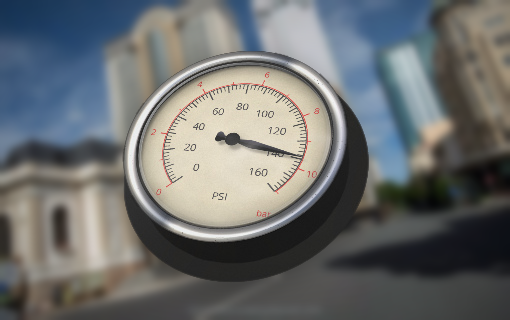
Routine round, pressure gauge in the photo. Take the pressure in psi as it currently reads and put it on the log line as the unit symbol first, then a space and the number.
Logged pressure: psi 140
